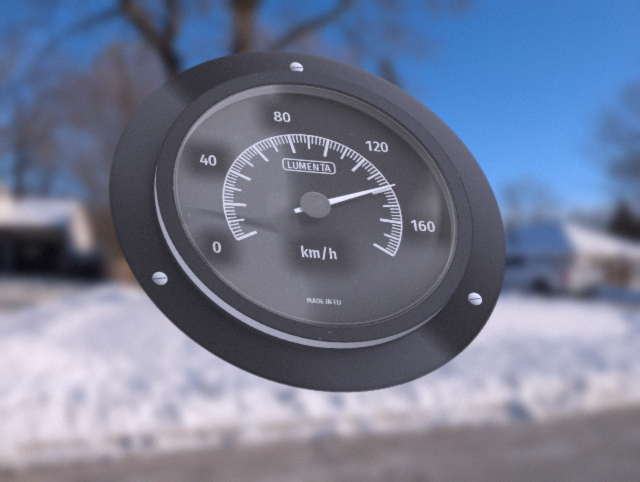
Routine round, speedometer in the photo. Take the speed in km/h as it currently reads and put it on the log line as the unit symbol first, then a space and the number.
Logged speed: km/h 140
